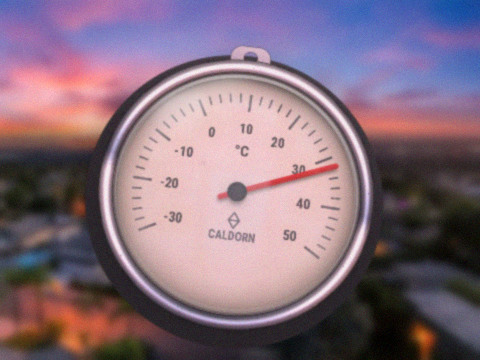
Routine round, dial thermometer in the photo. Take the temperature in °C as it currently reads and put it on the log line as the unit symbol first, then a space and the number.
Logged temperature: °C 32
